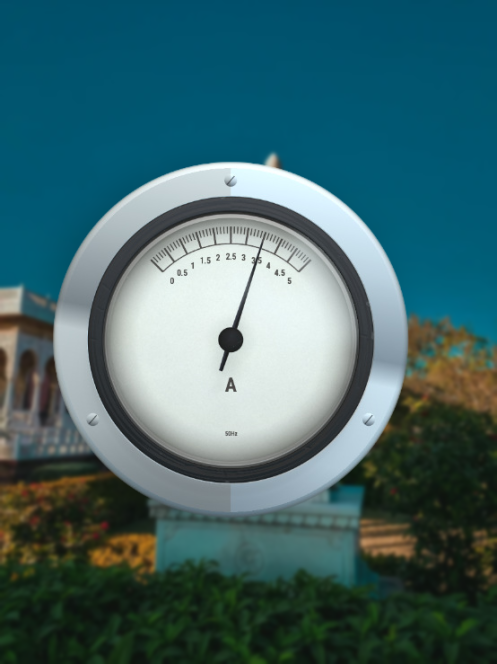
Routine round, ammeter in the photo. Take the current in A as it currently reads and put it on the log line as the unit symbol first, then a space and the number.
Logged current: A 3.5
